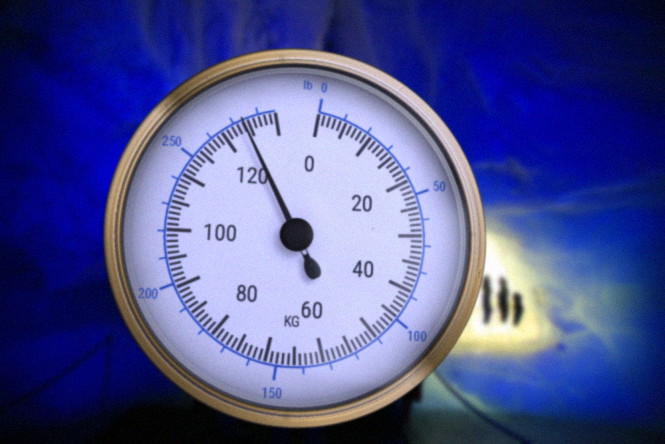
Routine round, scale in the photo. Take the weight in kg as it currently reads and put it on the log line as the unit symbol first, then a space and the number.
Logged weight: kg 124
